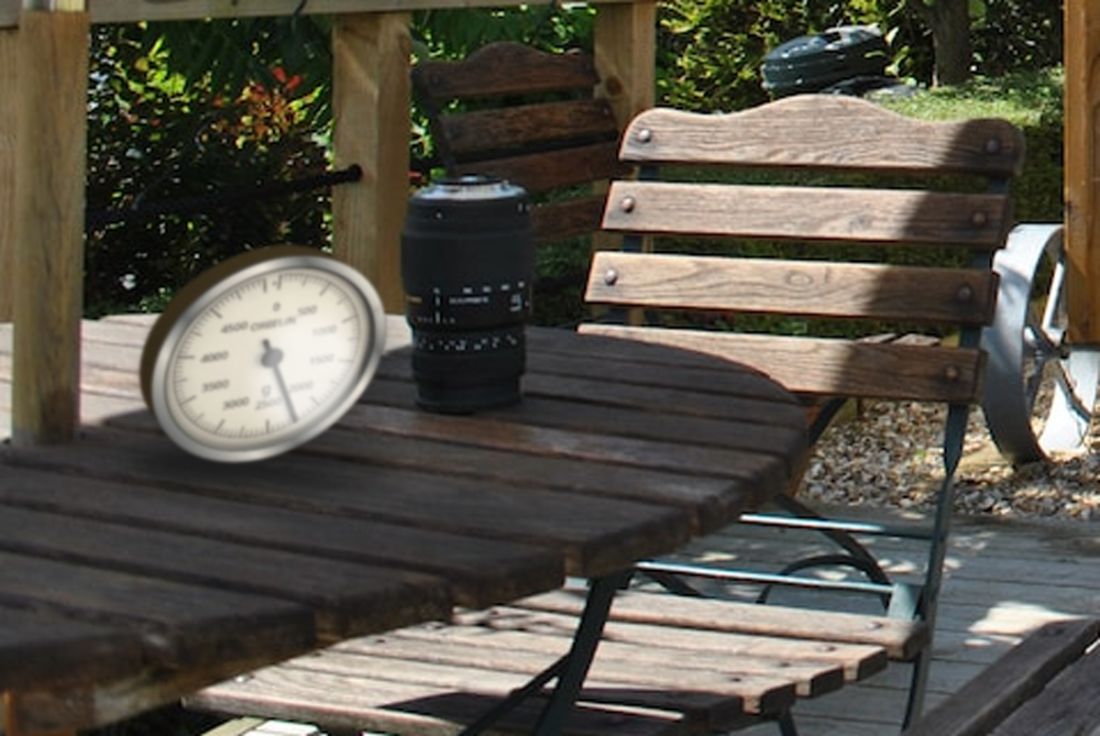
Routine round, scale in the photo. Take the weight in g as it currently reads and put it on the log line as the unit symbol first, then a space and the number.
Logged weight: g 2250
